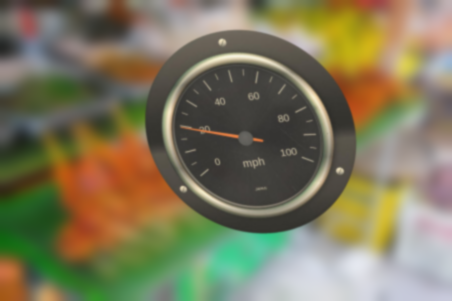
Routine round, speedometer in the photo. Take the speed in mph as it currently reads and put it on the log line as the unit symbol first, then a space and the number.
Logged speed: mph 20
